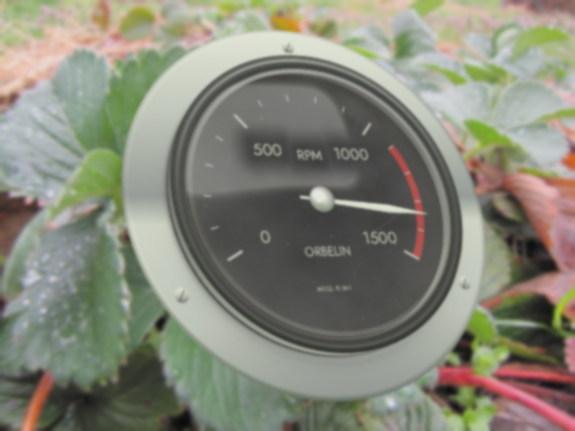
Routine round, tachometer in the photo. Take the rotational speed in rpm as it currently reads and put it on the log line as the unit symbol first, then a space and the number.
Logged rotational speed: rpm 1350
